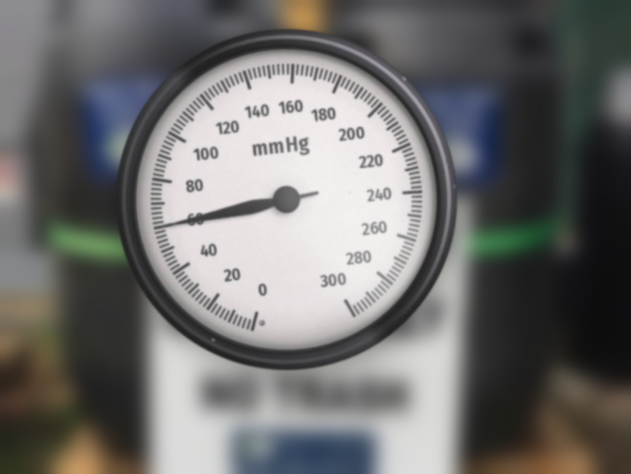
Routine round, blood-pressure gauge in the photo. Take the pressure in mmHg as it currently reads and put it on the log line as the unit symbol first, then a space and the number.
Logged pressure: mmHg 60
